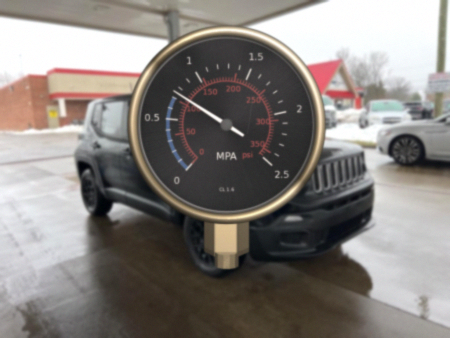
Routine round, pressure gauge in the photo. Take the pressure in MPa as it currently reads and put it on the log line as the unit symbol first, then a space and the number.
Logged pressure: MPa 0.75
